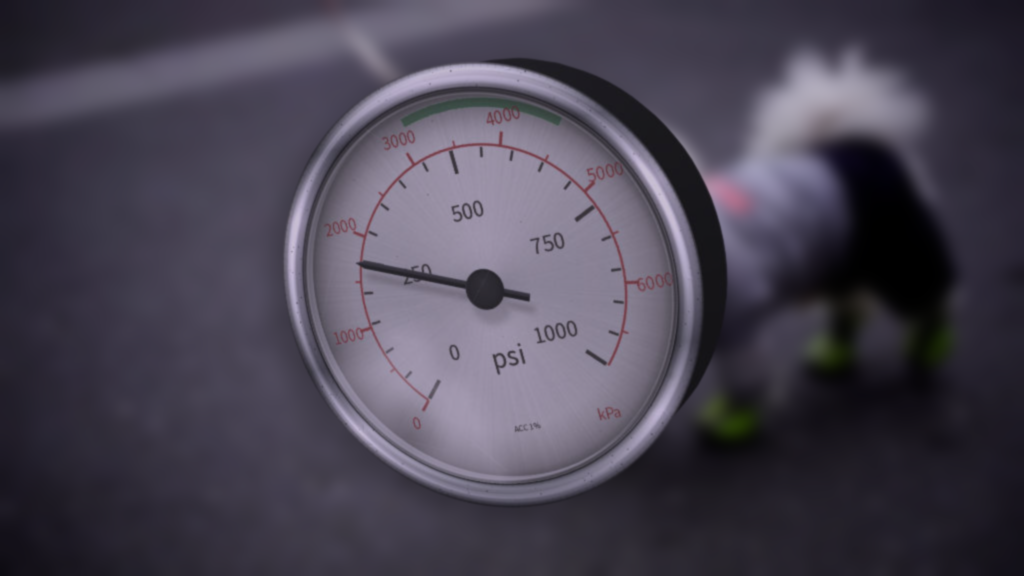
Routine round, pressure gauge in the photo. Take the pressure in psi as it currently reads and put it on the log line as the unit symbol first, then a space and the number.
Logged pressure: psi 250
